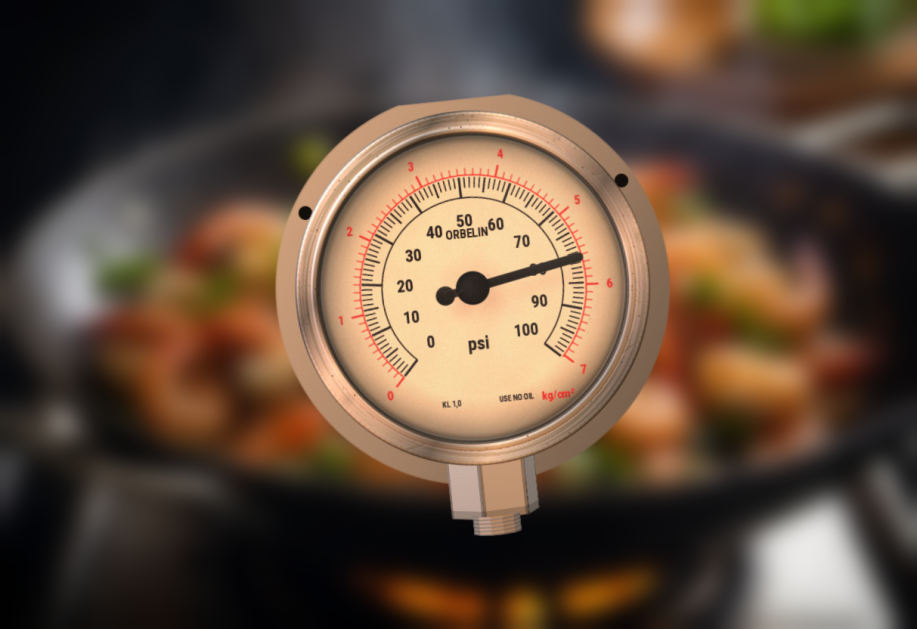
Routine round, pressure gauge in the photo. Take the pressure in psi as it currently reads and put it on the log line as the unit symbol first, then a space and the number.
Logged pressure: psi 80
